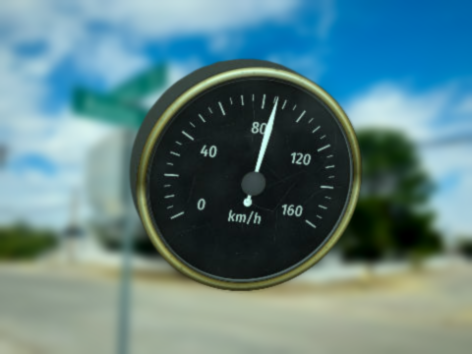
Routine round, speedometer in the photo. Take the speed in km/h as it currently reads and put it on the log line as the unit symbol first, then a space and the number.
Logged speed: km/h 85
